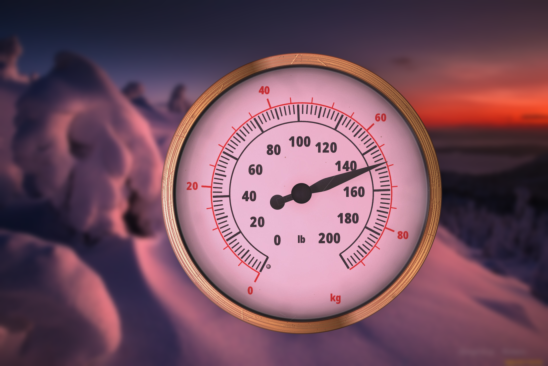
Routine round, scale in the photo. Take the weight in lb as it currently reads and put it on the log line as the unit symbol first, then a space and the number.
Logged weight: lb 148
